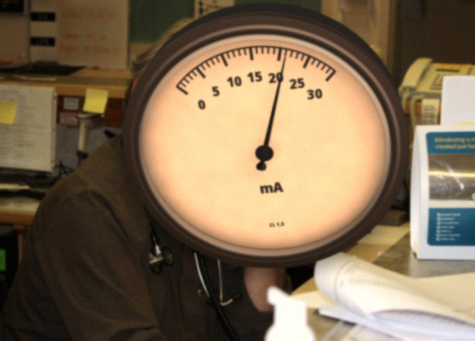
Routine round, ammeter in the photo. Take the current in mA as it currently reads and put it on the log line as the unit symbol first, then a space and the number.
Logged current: mA 21
